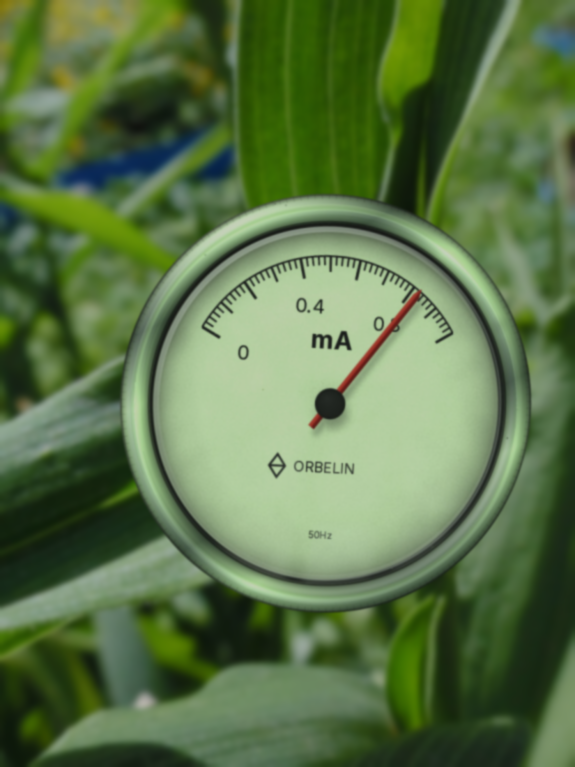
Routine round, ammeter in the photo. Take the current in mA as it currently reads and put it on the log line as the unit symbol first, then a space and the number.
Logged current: mA 0.82
